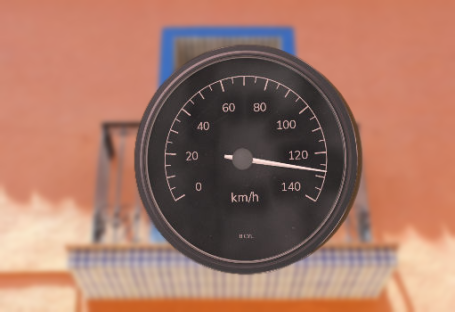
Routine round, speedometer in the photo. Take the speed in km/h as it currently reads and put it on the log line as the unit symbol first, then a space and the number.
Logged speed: km/h 127.5
